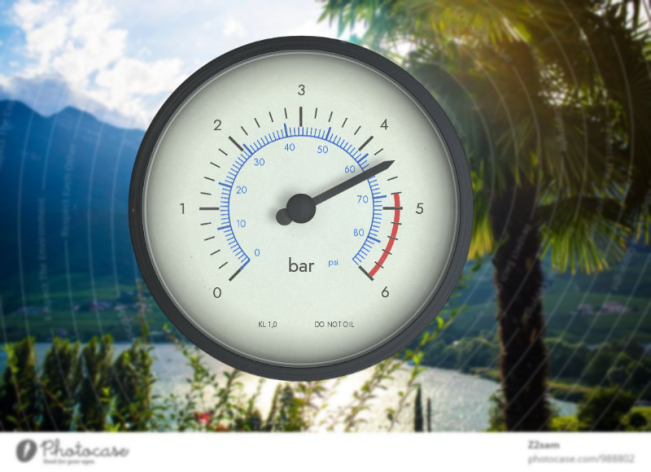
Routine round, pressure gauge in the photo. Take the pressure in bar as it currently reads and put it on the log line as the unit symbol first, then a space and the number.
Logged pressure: bar 4.4
